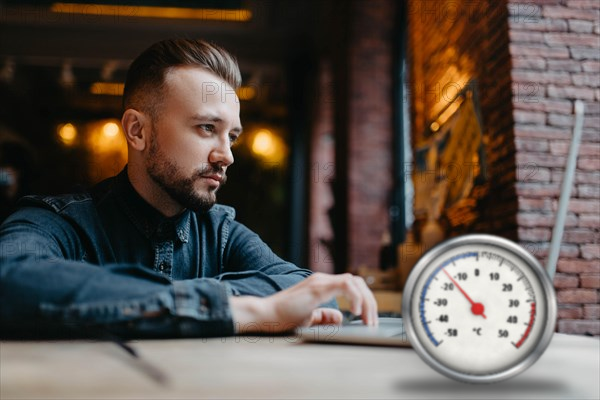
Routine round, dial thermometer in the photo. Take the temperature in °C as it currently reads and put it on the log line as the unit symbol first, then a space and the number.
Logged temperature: °C -15
